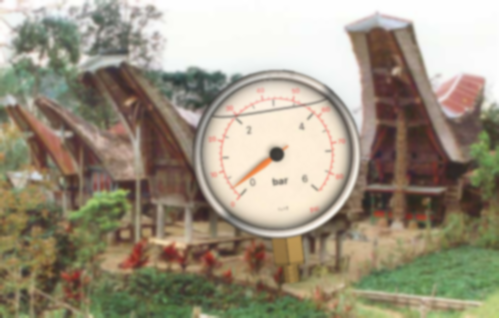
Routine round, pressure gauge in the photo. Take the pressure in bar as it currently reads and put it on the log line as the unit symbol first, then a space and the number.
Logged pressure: bar 0.25
